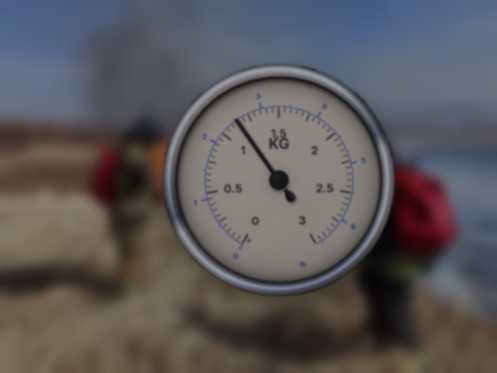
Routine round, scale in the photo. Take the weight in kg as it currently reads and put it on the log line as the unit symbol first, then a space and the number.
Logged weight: kg 1.15
